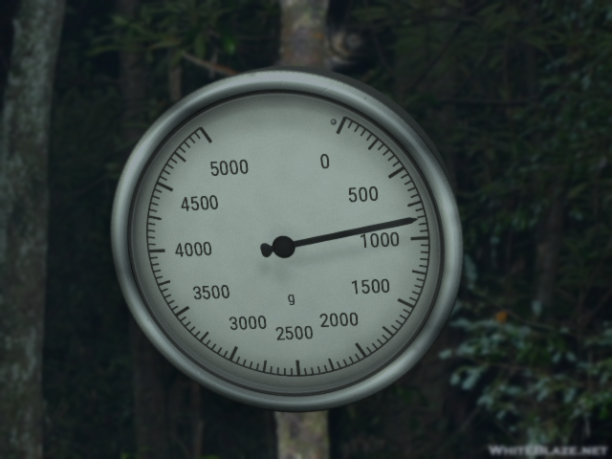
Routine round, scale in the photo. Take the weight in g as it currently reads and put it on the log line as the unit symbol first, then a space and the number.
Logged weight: g 850
